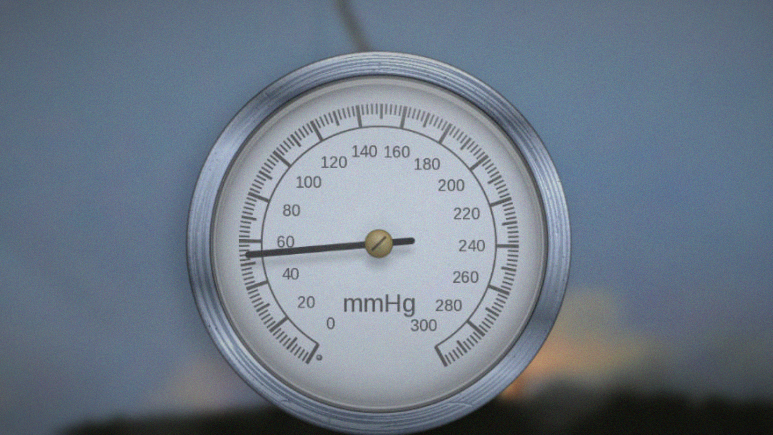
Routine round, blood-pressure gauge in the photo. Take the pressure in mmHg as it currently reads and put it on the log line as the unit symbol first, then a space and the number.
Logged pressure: mmHg 54
